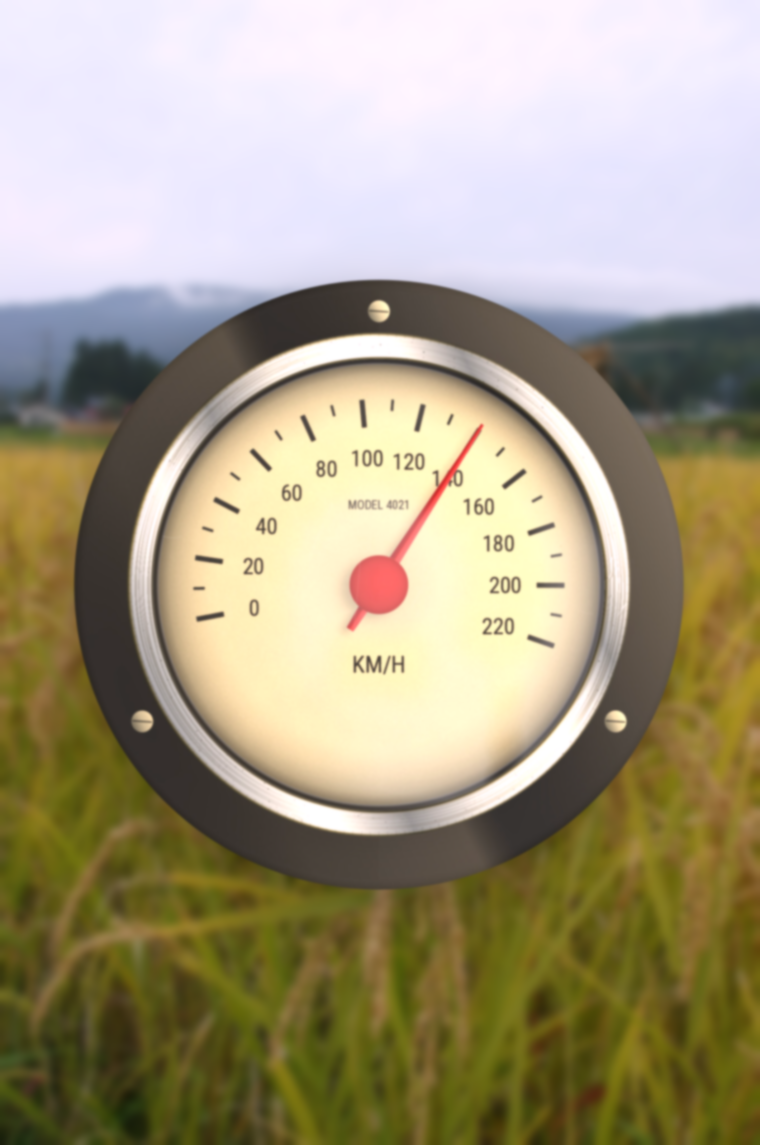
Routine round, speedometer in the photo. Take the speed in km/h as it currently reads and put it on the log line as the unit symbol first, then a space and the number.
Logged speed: km/h 140
